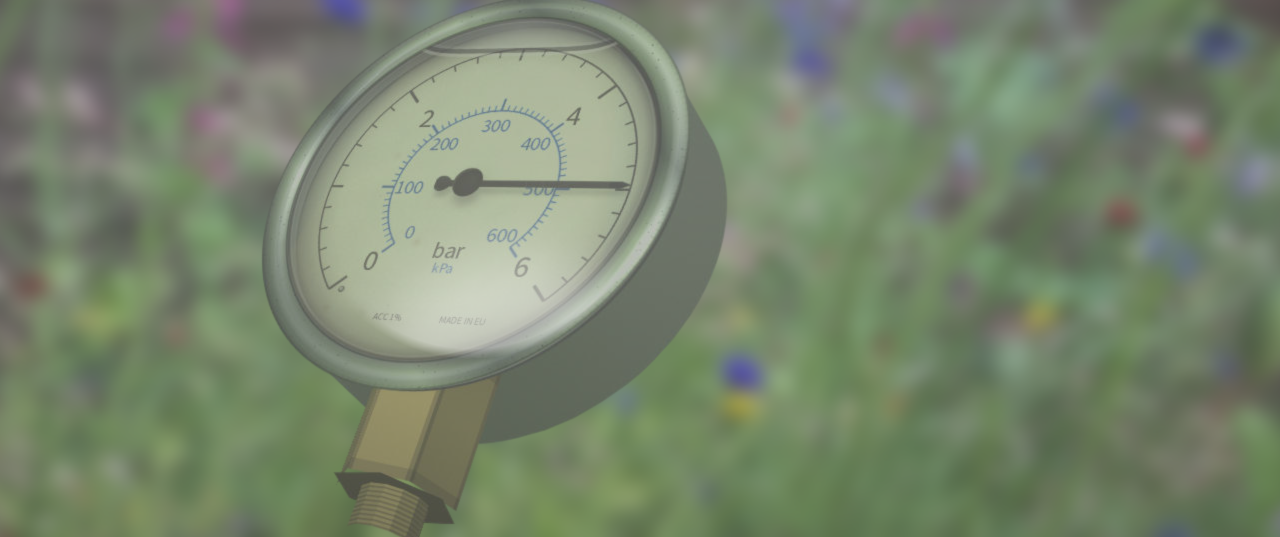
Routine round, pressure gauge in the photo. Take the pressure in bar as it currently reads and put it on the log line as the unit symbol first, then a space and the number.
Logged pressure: bar 5
